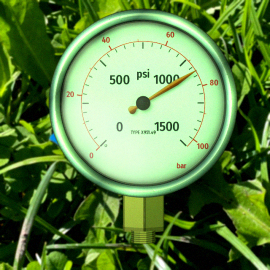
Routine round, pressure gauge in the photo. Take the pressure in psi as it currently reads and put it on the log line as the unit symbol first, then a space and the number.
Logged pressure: psi 1075
